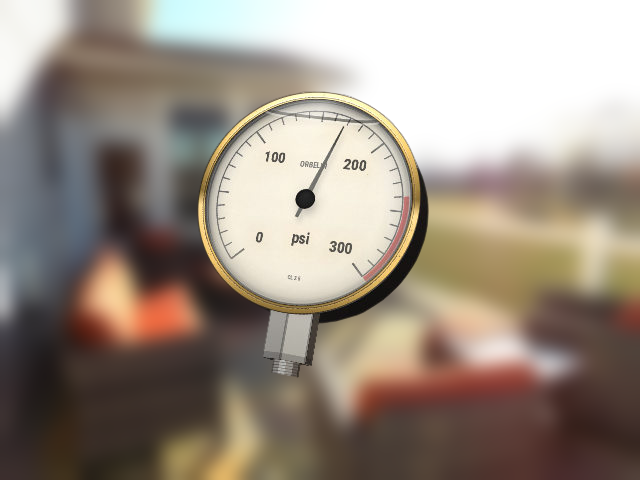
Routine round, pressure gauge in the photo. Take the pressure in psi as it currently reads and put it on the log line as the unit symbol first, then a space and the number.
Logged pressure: psi 170
